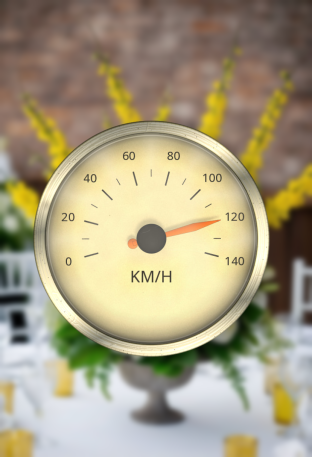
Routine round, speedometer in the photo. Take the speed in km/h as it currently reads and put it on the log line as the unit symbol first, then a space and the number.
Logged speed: km/h 120
